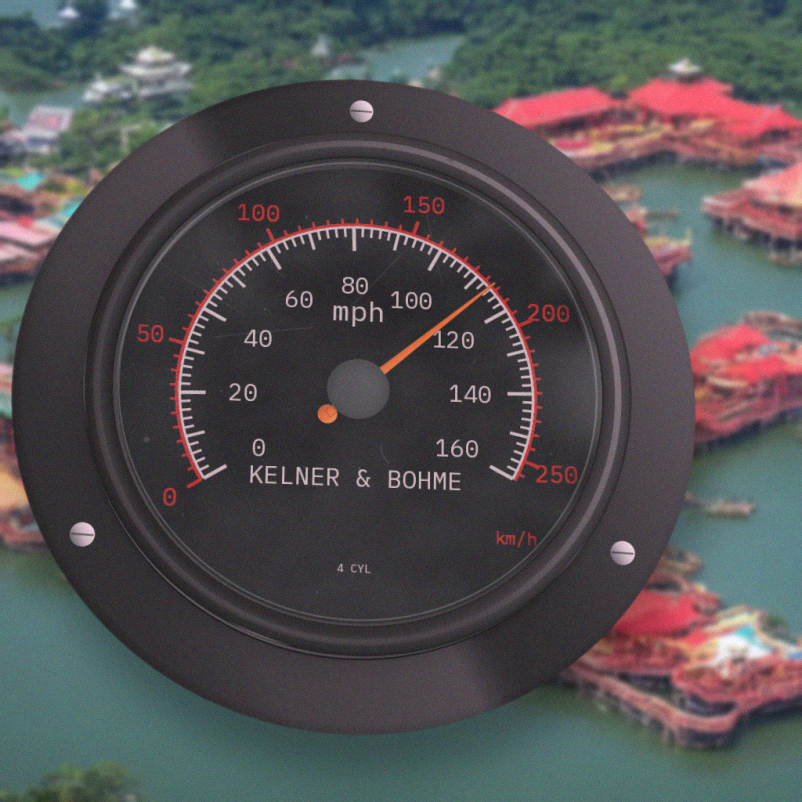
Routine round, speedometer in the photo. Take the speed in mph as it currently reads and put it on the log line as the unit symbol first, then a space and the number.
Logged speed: mph 114
